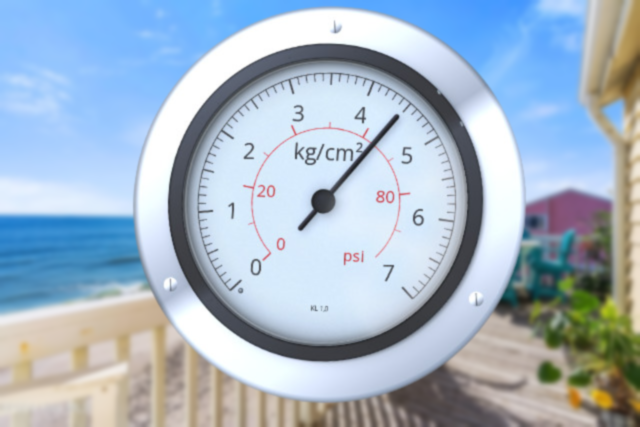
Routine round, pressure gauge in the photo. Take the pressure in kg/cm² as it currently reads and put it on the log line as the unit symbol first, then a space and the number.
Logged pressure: kg/cm² 4.5
